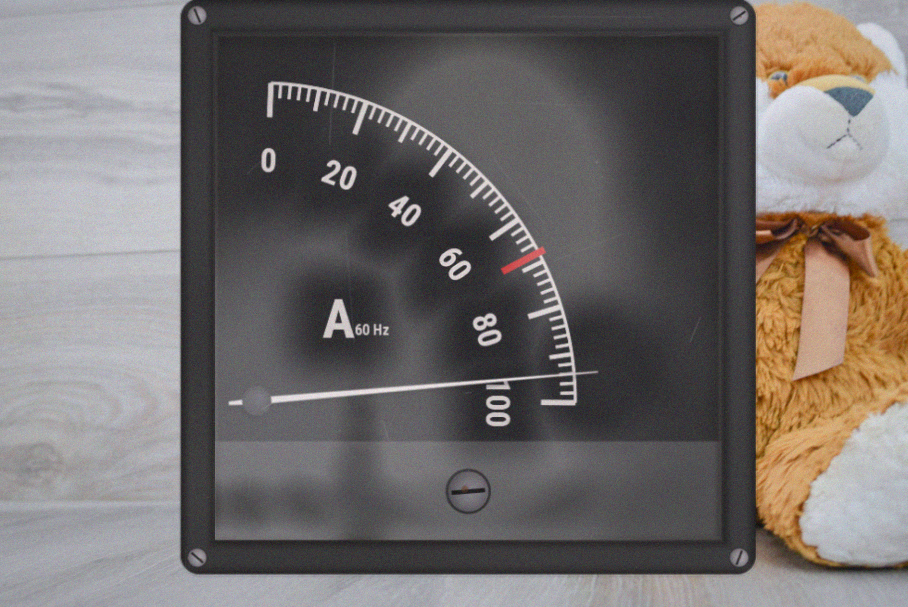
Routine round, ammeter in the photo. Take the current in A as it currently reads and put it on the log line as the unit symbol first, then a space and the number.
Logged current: A 94
